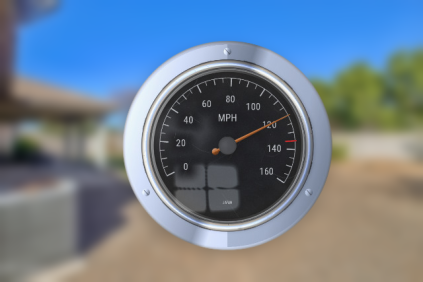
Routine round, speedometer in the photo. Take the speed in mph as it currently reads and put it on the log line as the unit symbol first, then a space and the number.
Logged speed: mph 120
